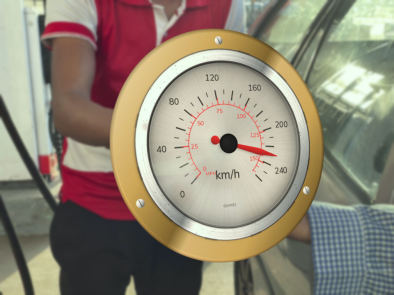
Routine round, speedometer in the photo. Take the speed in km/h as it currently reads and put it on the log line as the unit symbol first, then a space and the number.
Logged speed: km/h 230
